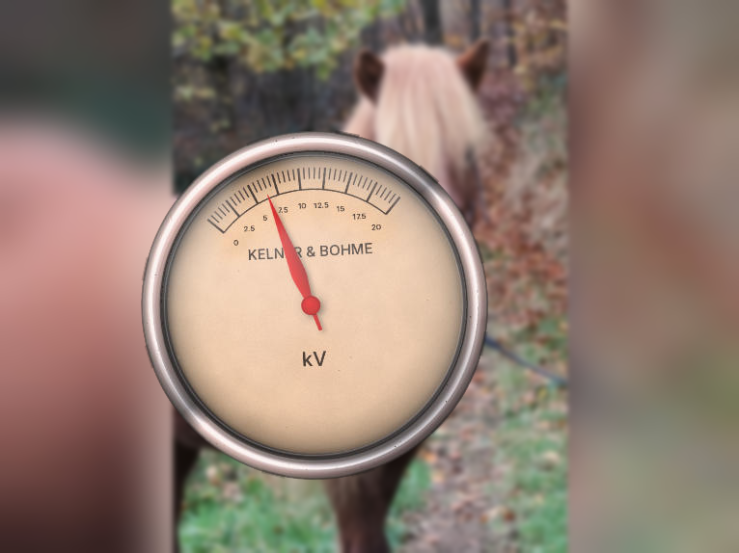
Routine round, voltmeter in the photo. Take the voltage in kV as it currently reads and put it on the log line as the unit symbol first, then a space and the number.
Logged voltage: kV 6.5
